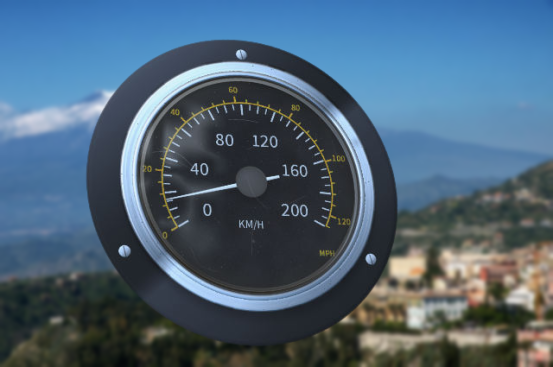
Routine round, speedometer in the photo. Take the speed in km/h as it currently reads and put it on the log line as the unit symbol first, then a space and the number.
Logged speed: km/h 15
